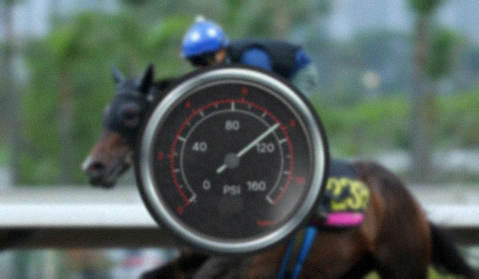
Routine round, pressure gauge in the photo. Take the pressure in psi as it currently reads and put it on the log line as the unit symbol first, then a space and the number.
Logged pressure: psi 110
